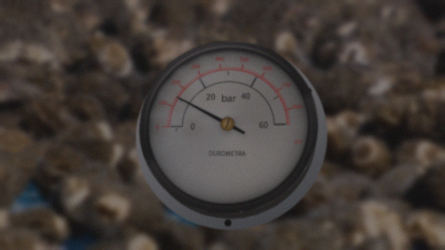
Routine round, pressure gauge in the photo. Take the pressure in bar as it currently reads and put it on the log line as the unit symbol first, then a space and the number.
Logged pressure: bar 10
